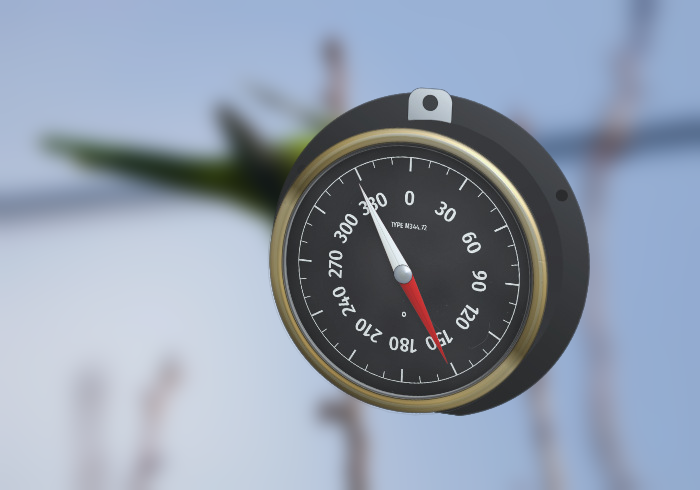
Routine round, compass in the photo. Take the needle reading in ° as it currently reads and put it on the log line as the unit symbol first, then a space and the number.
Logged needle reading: ° 150
